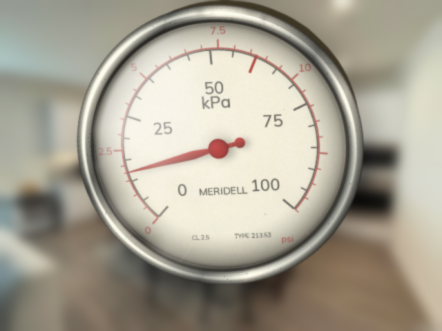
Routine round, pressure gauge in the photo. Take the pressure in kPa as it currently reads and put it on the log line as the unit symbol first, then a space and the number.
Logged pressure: kPa 12.5
